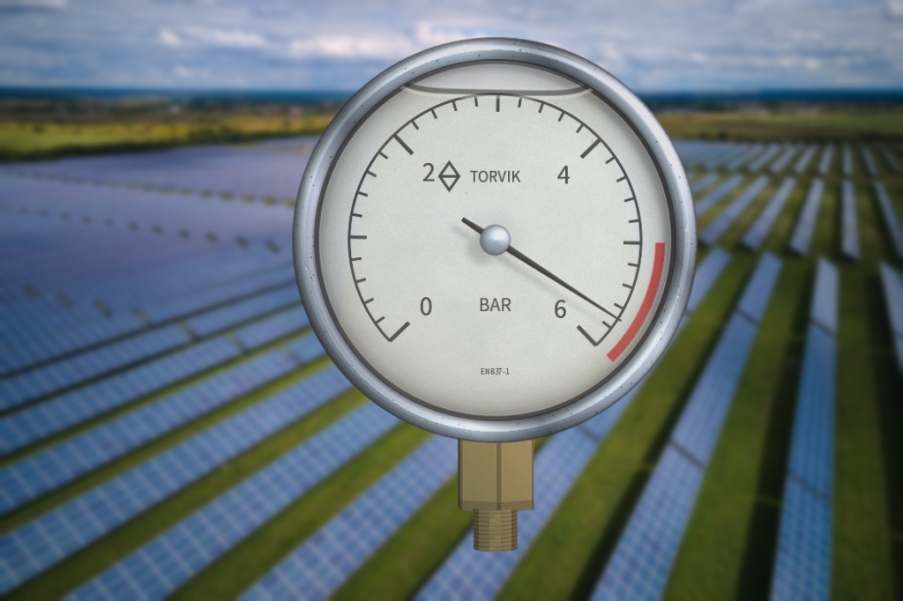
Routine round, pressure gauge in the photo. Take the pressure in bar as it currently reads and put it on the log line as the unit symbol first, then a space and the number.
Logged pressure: bar 5.7
